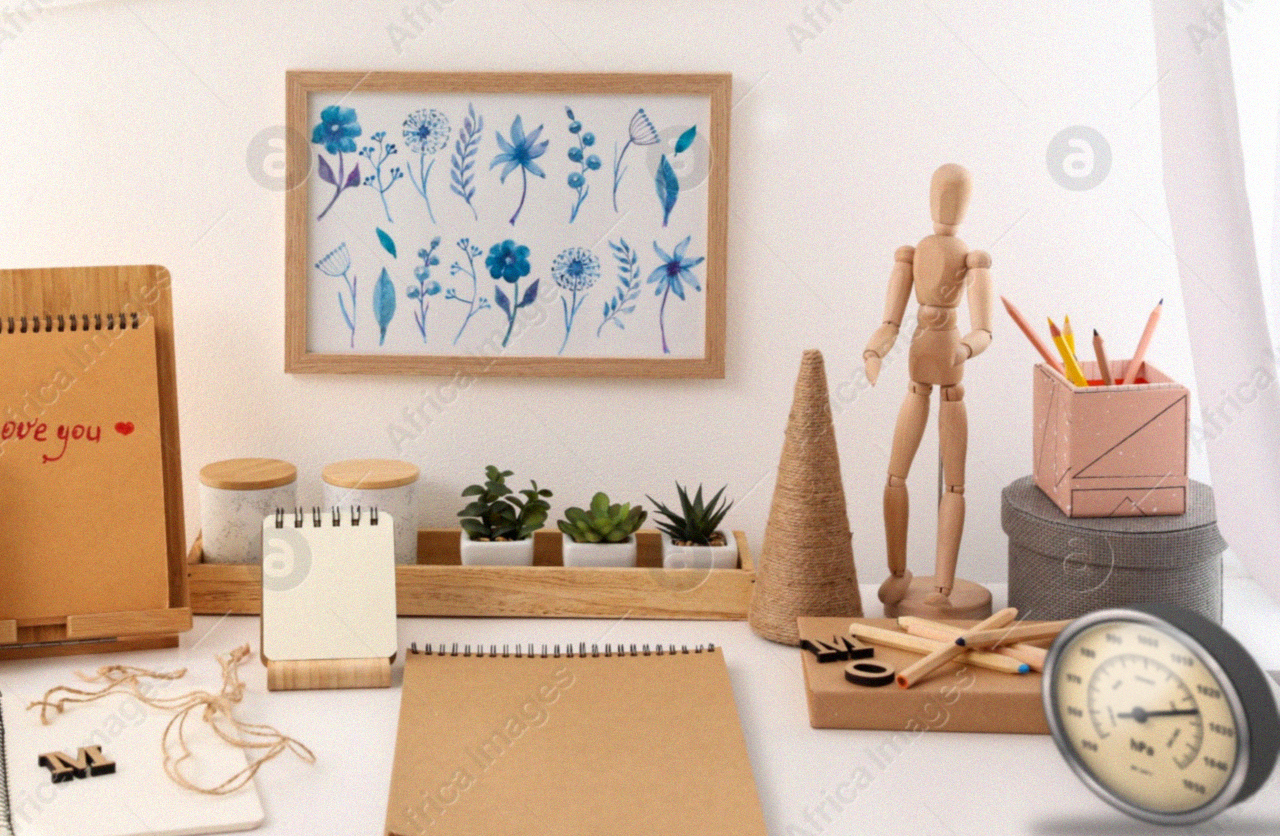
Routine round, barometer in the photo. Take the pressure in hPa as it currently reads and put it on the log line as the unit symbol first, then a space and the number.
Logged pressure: hPa 1025
